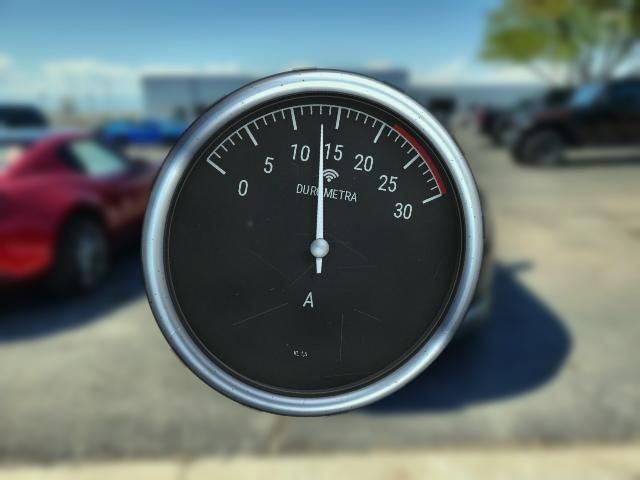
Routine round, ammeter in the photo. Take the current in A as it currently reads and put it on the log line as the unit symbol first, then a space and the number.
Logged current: A 13
